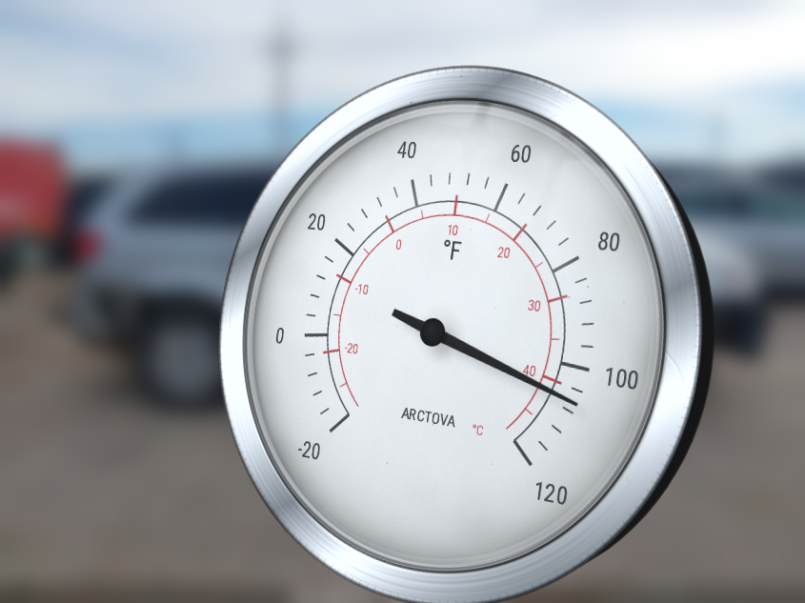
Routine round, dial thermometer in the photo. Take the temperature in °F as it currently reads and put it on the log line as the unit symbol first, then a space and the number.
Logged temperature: °F 106
